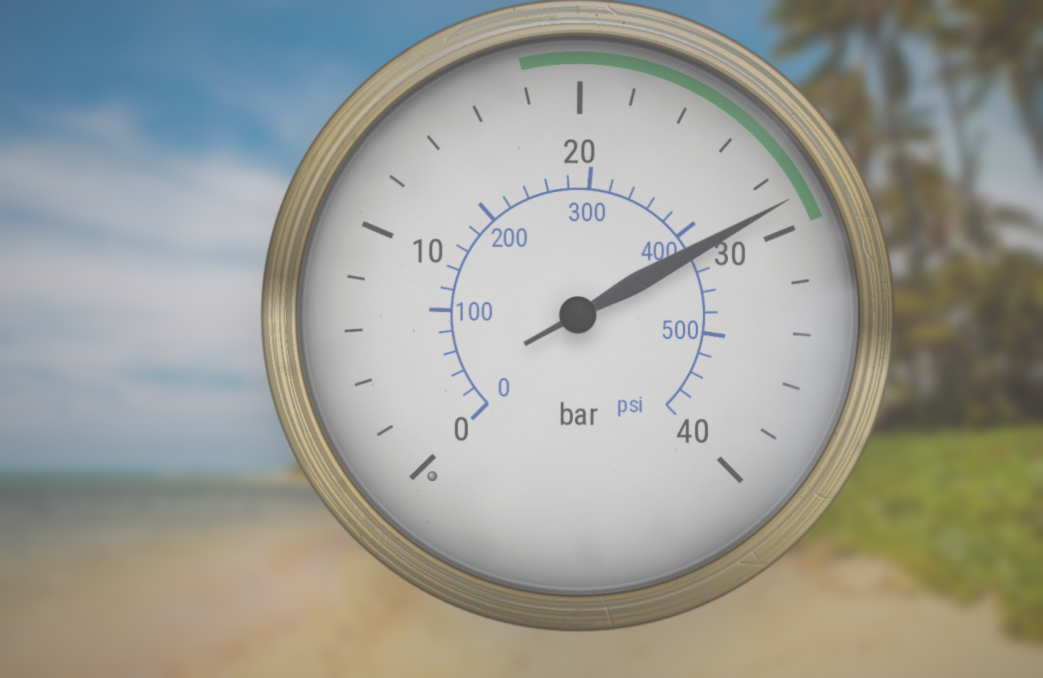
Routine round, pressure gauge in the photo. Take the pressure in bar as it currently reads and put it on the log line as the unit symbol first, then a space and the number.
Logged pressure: bar 29
